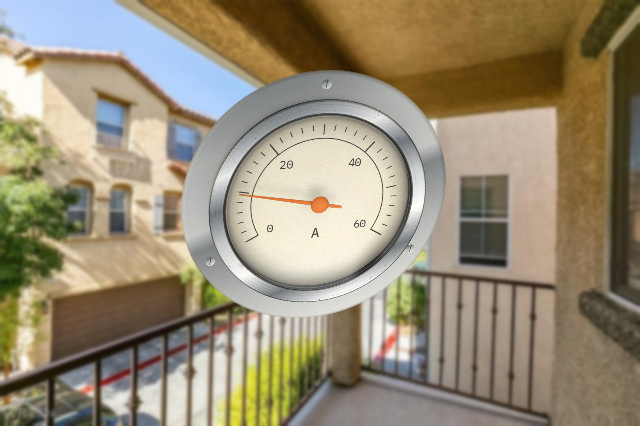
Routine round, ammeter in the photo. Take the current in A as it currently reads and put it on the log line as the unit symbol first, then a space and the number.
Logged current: A 10
